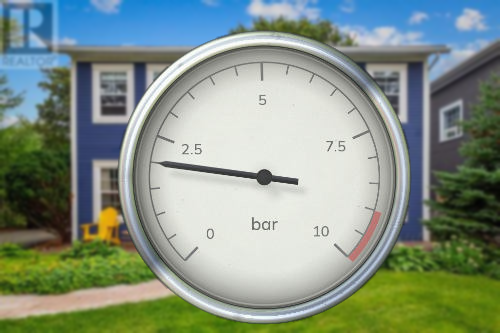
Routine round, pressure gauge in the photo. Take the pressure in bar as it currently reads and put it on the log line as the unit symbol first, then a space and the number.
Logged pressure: bar 2
